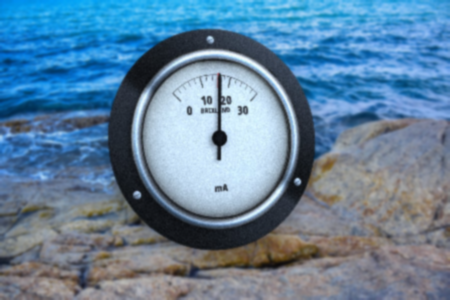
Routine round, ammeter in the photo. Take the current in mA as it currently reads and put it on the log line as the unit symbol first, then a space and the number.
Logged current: mA 16
